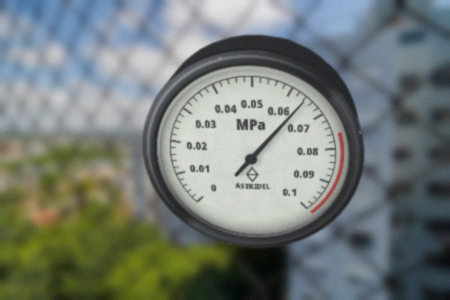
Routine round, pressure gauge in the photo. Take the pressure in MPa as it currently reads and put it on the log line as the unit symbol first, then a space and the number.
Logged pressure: MPa 0.064
